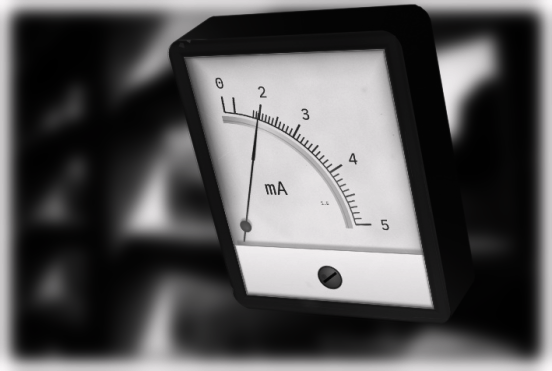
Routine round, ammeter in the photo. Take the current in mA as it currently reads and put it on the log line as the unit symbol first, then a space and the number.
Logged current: mA 2
